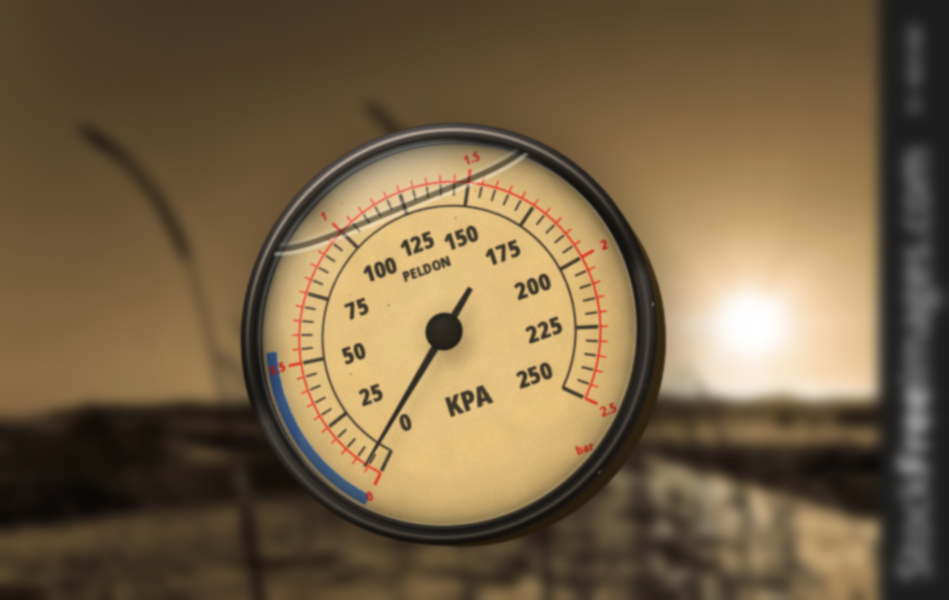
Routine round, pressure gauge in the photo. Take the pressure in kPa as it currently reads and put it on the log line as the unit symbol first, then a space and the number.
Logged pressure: kPa 5
